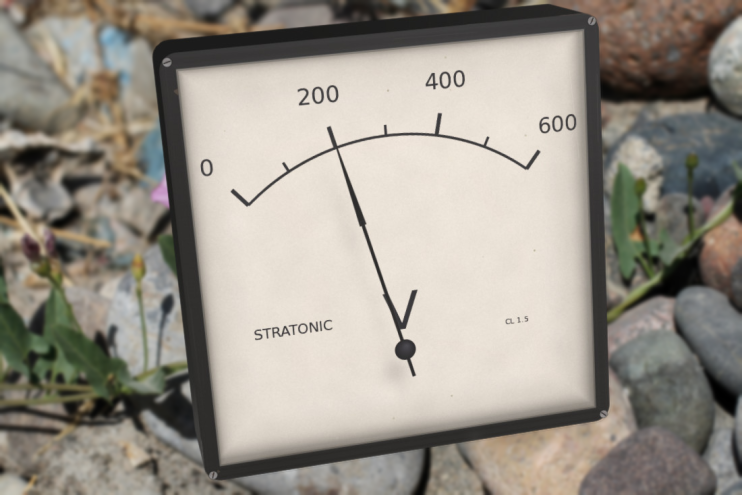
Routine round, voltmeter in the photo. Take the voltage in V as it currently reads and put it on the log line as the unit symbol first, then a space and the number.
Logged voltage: V 200
